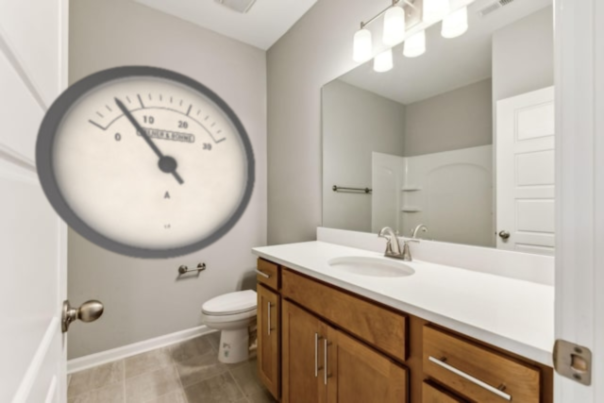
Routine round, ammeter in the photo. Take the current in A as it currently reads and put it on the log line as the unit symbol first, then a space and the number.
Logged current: A 6
